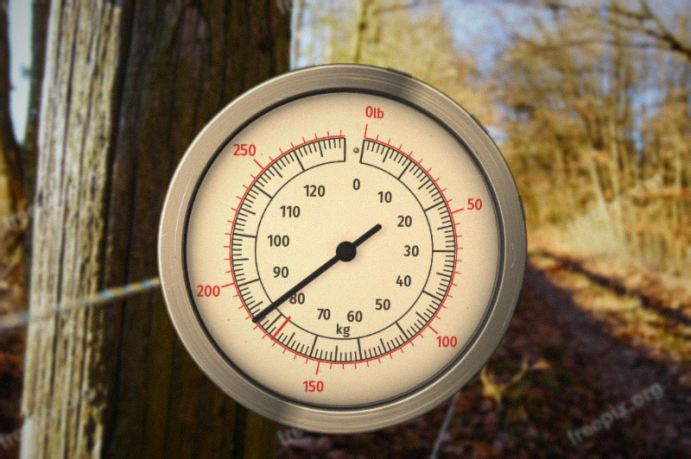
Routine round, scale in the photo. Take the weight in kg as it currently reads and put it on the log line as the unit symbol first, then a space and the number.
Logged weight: kg 83
